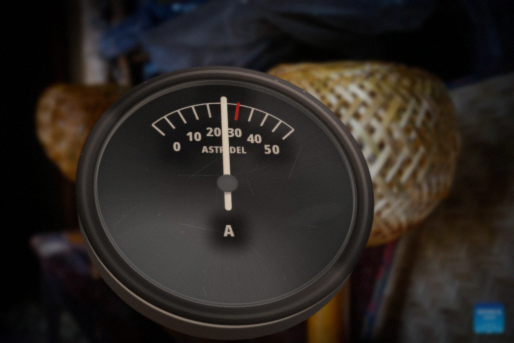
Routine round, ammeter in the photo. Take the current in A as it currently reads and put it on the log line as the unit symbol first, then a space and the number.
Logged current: A 25
